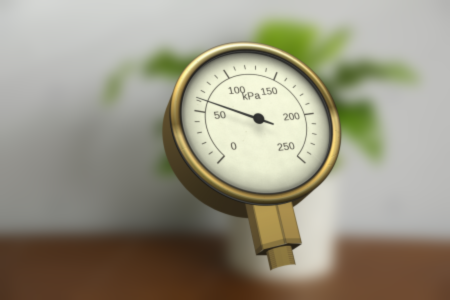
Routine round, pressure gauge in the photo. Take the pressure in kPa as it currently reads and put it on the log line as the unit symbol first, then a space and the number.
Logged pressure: kPa 60
